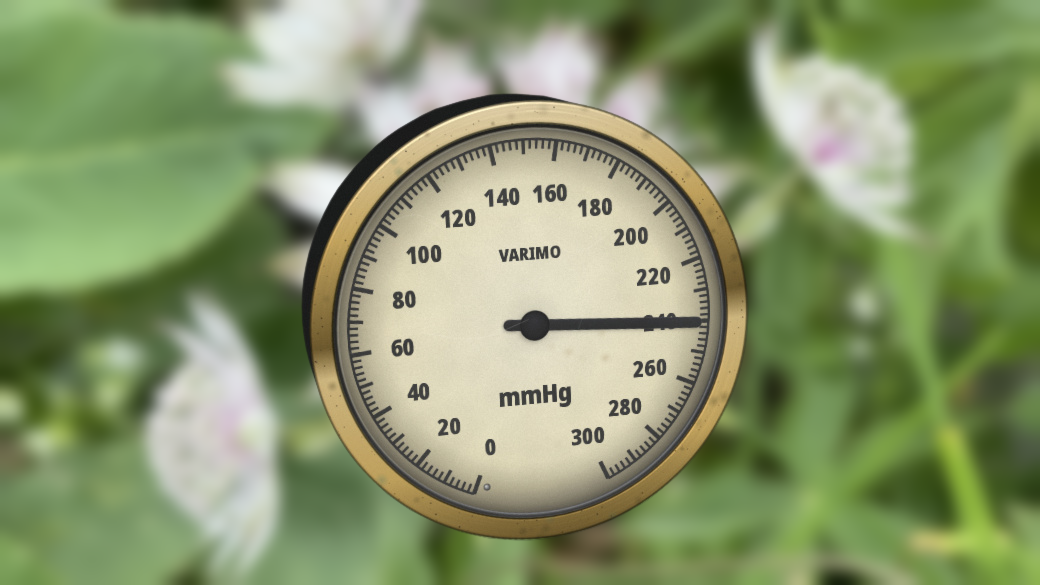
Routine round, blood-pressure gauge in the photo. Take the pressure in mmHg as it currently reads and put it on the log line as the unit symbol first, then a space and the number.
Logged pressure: mmHg 240
